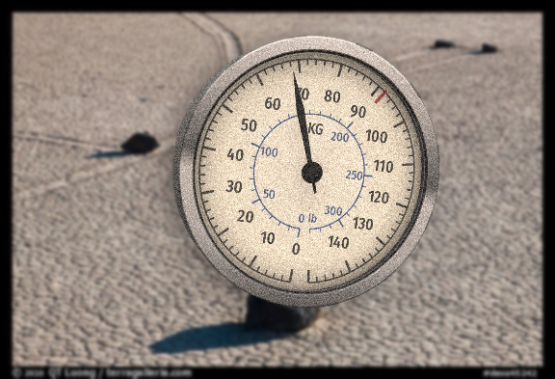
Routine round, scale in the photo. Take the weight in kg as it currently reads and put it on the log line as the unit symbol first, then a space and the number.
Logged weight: kg 68
